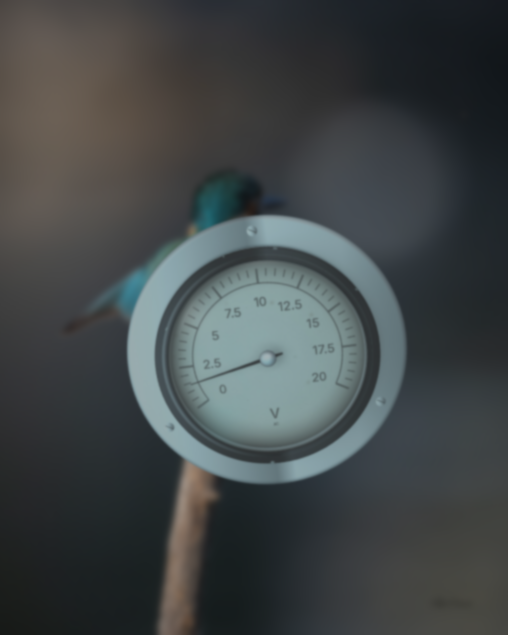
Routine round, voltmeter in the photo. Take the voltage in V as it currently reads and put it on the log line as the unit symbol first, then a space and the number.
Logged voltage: V 1.5
